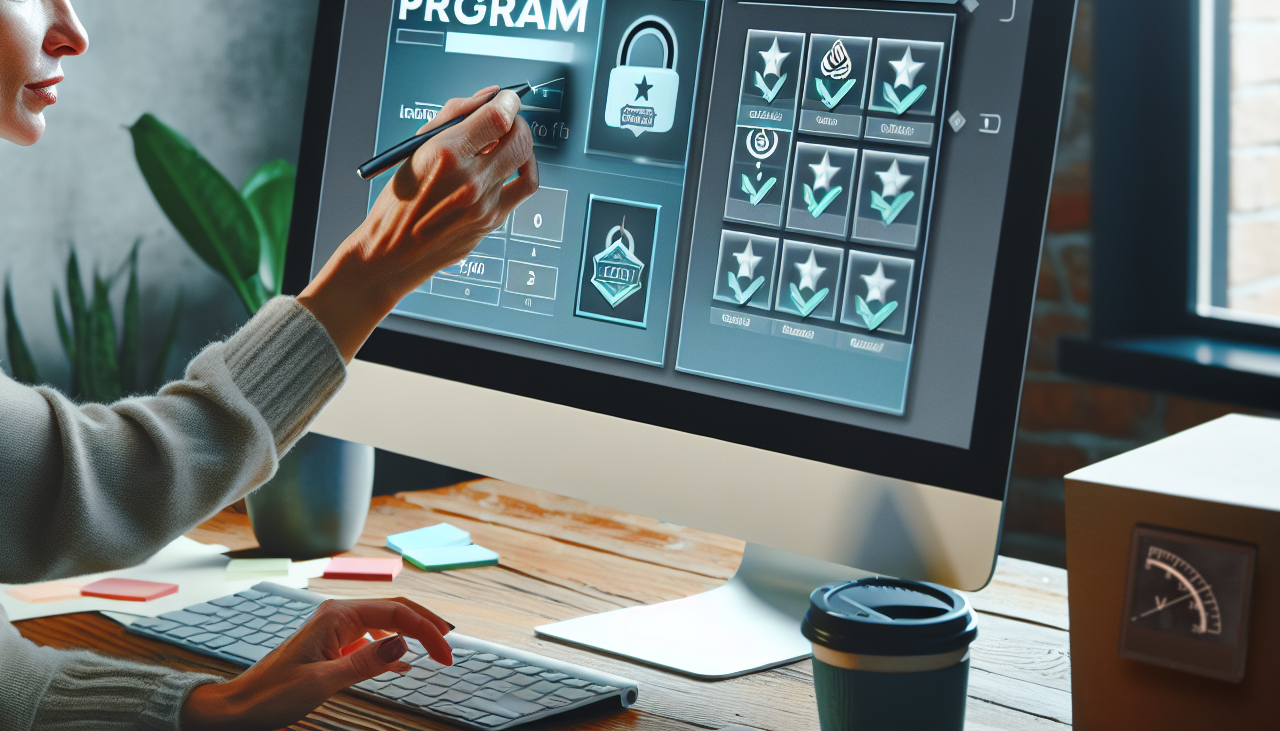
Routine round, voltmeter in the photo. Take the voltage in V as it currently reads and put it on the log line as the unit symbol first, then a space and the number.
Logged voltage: V 14
